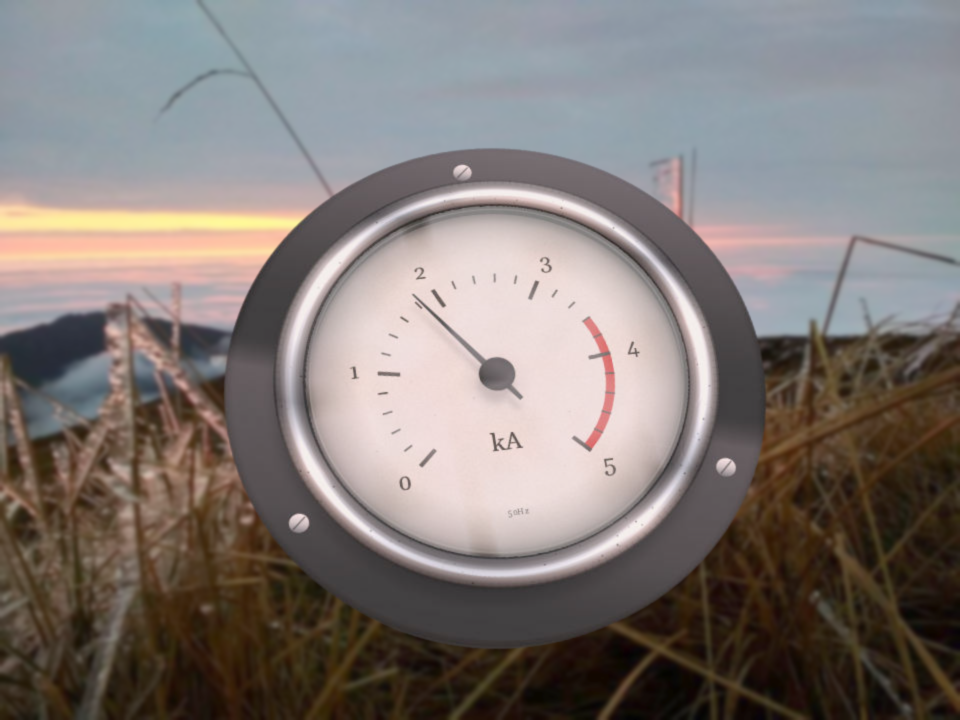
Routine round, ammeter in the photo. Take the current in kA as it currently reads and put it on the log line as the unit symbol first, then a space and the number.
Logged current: kA 1.8
